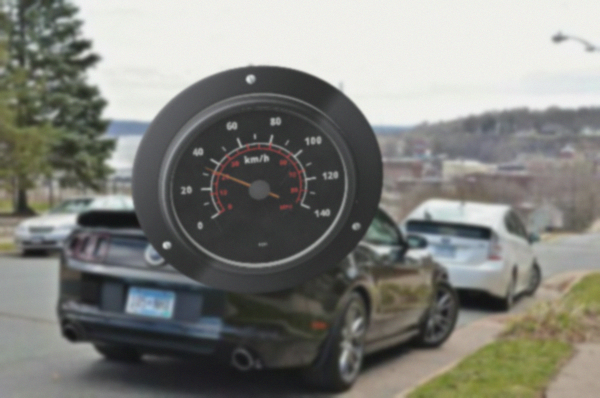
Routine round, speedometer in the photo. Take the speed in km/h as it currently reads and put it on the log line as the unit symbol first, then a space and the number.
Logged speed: km/h 35
